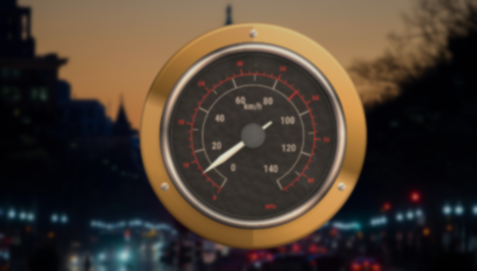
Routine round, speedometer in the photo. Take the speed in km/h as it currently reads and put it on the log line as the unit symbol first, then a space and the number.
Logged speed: km/h 10
